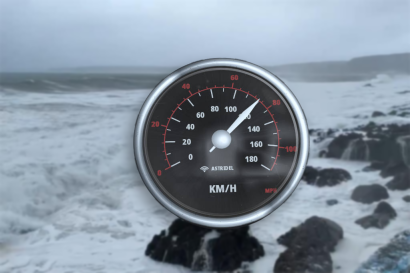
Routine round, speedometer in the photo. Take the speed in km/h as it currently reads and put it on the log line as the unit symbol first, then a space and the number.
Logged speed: km/h 120
